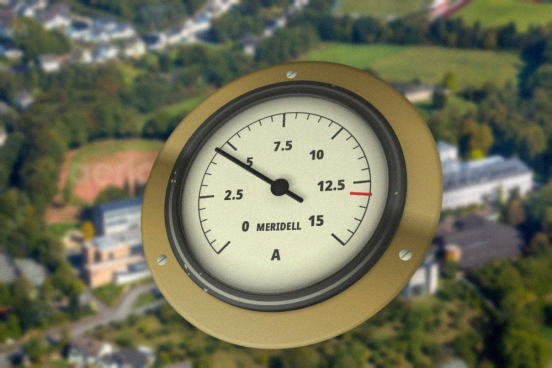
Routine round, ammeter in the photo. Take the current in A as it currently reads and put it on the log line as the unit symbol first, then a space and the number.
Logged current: A 4.5
